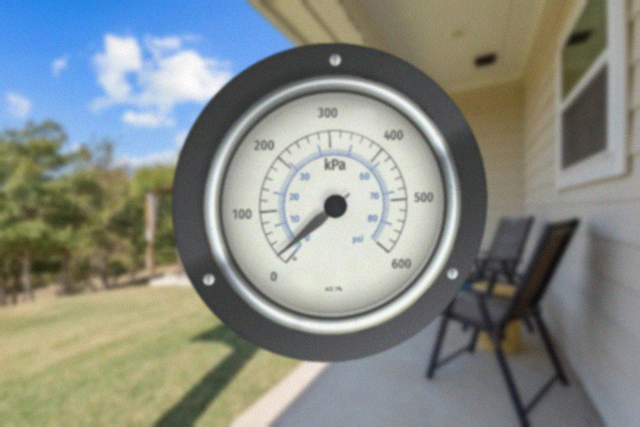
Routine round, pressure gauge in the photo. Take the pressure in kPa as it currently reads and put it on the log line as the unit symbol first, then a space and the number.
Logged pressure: kPa 20
